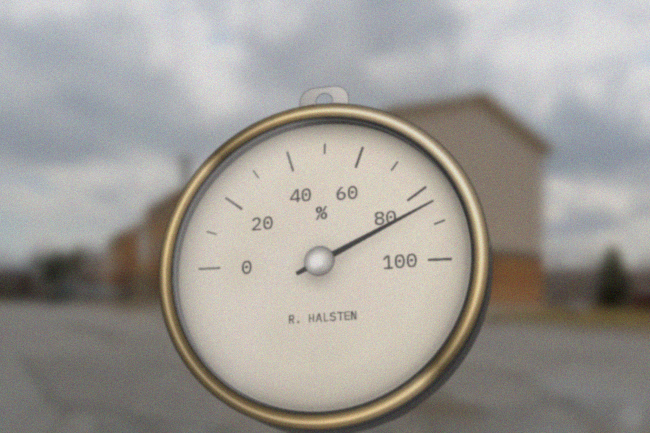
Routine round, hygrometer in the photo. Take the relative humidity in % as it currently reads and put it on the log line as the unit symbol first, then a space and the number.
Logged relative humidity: % 85
